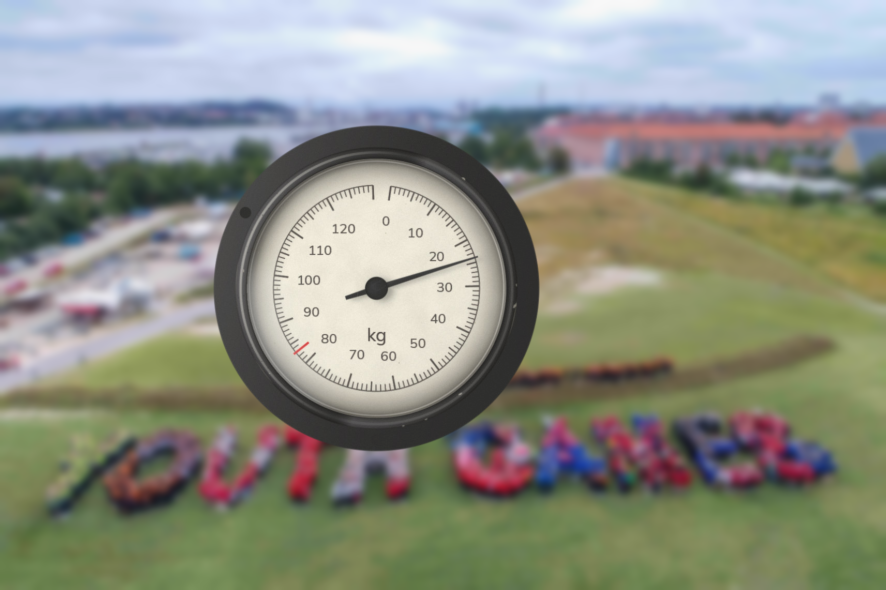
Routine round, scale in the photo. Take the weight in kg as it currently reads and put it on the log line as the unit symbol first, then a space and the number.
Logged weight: kg 24
